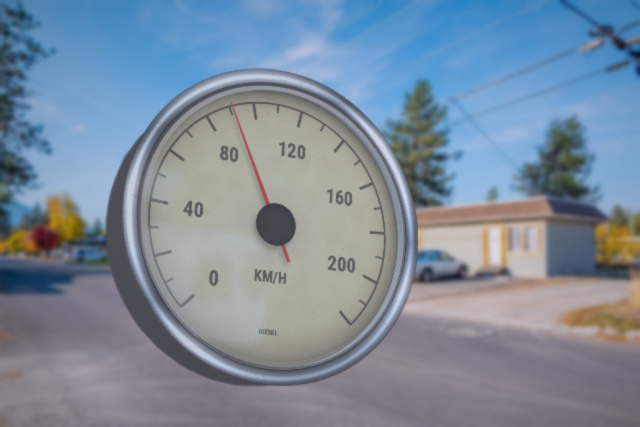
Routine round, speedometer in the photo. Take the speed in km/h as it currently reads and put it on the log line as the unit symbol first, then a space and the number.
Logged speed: km/h 90
